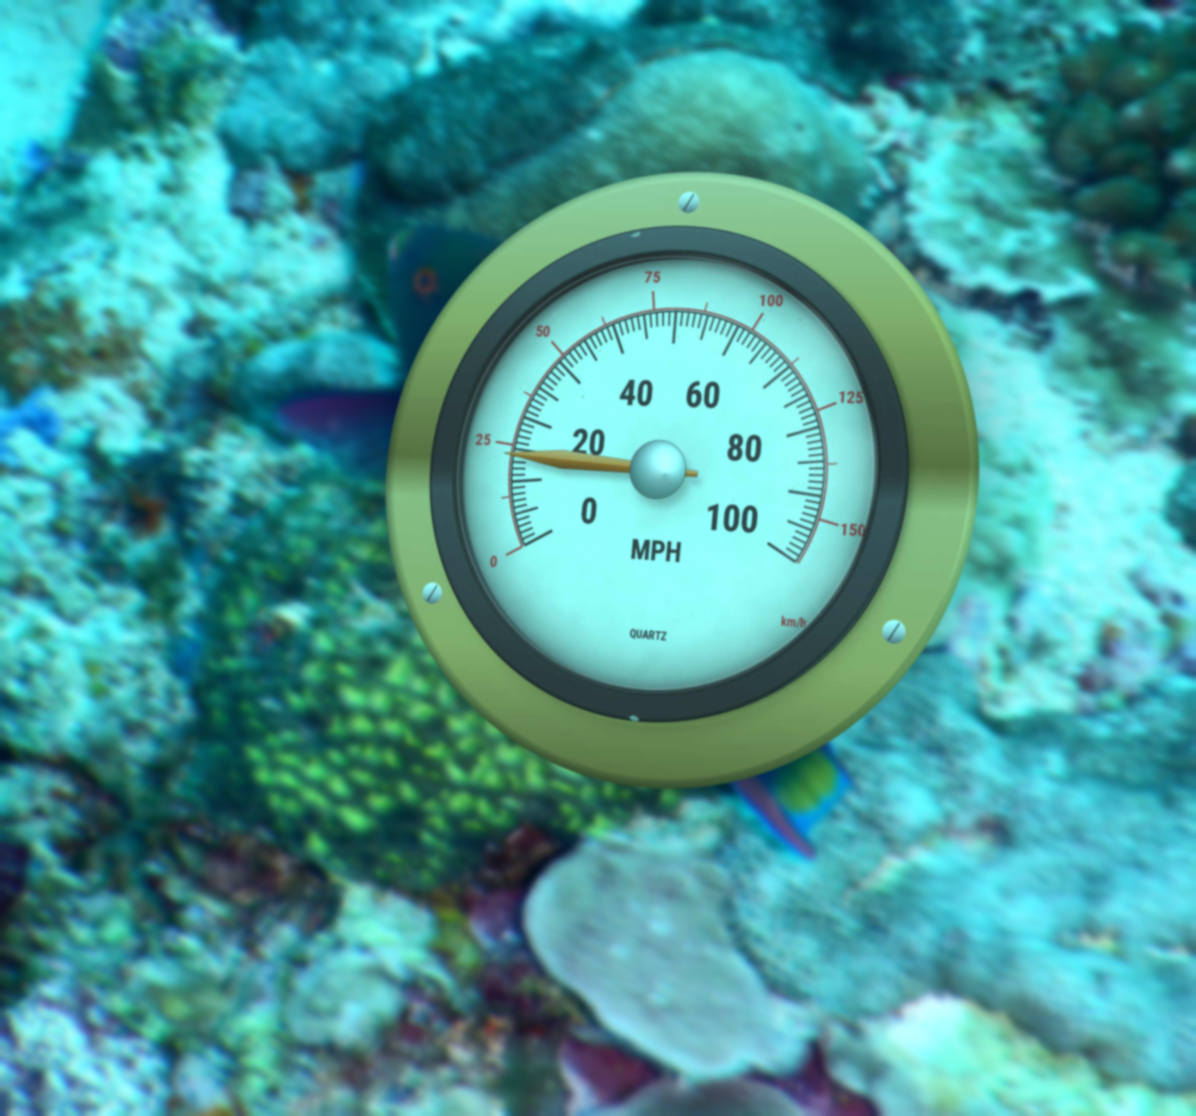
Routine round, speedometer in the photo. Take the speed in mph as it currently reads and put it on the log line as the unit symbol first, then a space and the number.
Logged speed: mph 14
